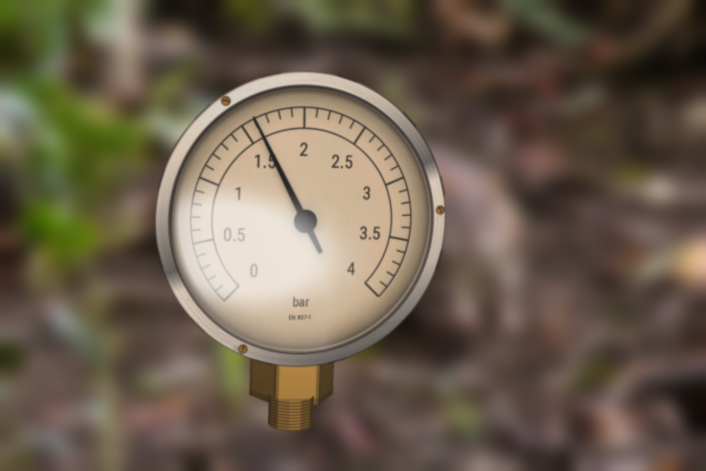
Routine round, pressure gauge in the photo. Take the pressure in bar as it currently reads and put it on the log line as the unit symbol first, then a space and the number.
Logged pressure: bar 1.6
